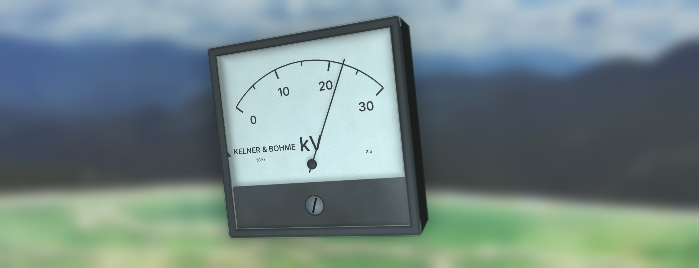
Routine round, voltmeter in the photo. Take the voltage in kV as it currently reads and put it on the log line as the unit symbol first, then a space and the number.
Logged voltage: kV 22.5
